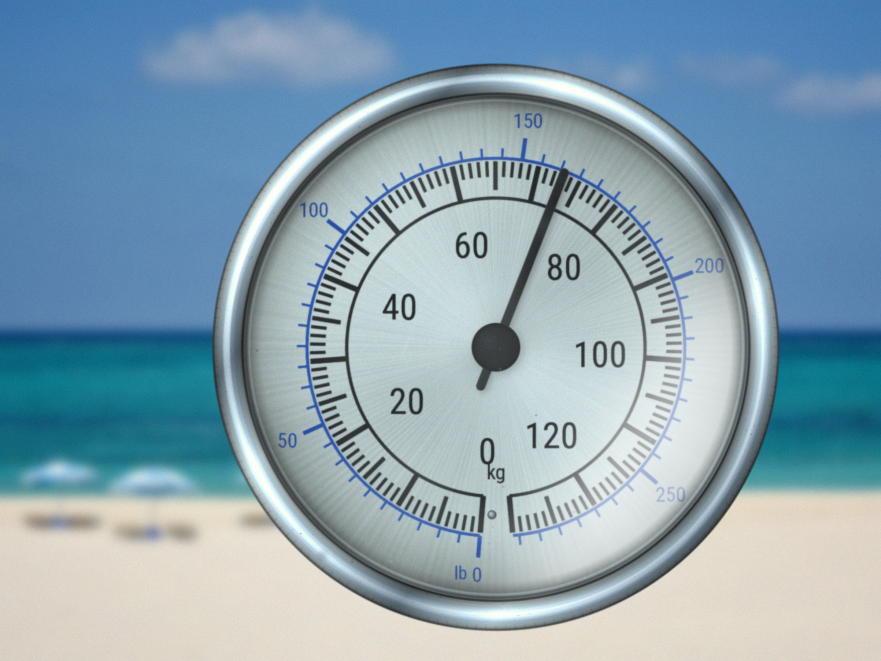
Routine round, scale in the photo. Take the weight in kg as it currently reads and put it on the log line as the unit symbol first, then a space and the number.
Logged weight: kg 73
